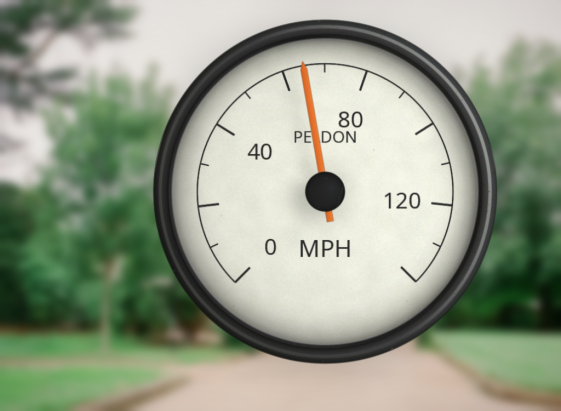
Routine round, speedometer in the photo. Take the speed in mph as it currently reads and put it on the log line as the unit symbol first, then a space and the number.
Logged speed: mph 65
